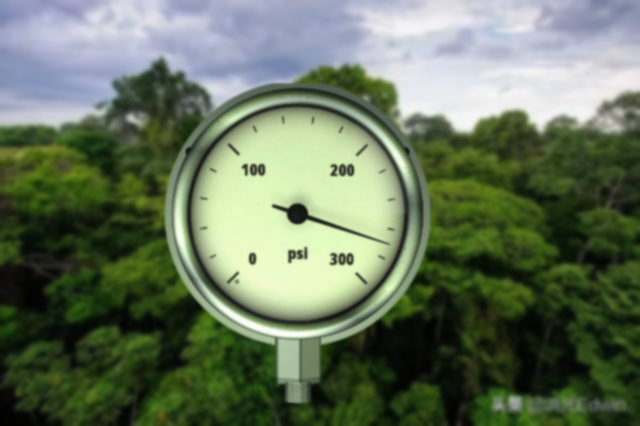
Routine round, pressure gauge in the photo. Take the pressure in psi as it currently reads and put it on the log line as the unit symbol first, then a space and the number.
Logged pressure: psi 270
